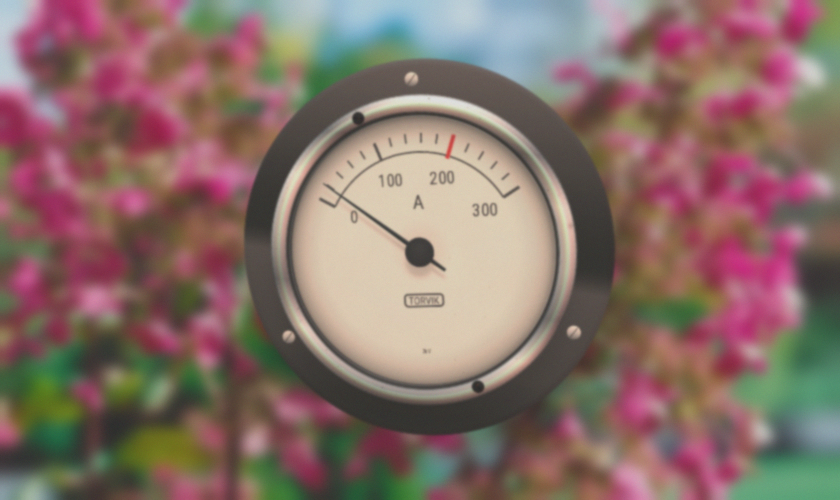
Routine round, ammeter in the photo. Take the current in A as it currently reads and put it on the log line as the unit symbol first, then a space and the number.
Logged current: A 20
